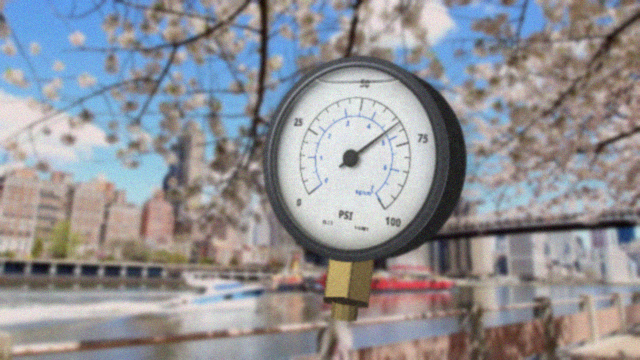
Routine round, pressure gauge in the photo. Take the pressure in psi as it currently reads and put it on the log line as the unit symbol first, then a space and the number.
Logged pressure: psi 67.5
